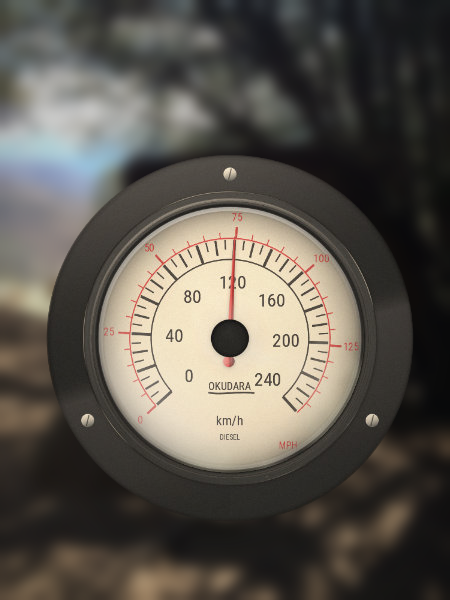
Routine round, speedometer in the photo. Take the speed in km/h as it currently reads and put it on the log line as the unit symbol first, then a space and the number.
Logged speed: km/h 120
